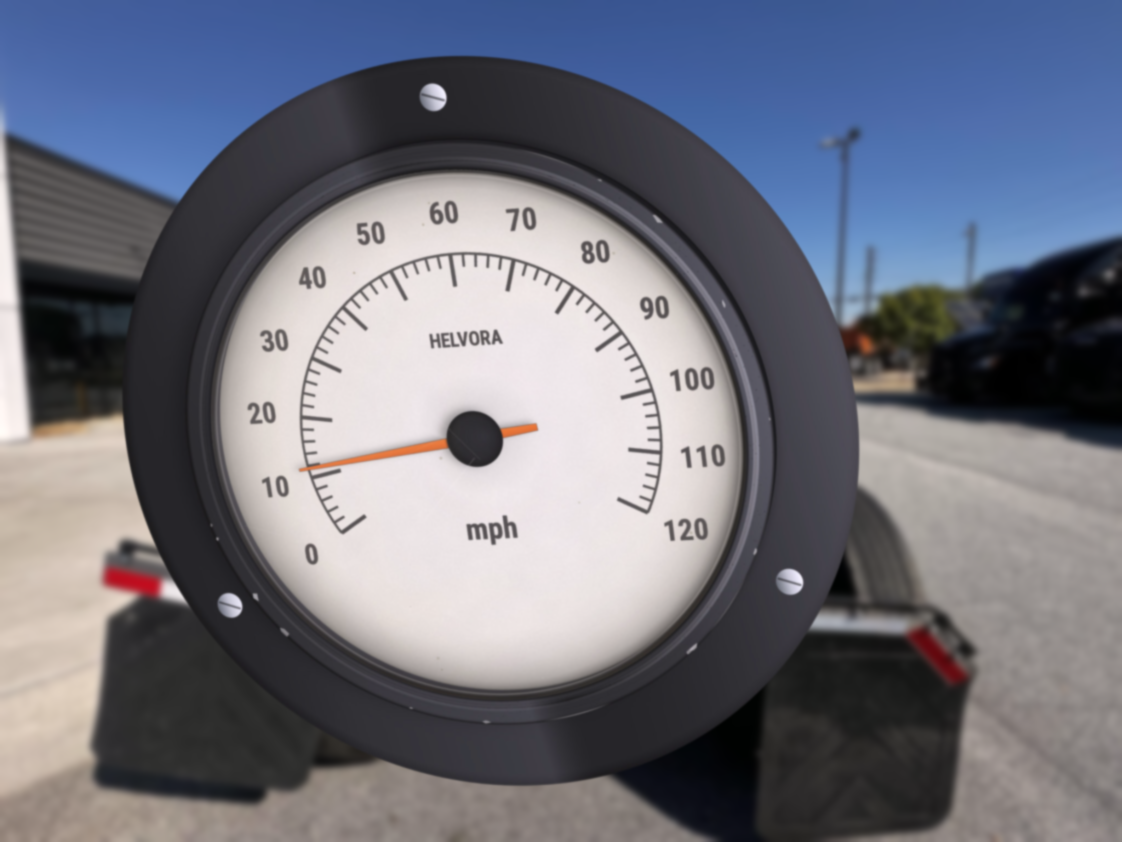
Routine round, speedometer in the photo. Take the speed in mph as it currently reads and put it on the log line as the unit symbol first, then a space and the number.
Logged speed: mph 12
